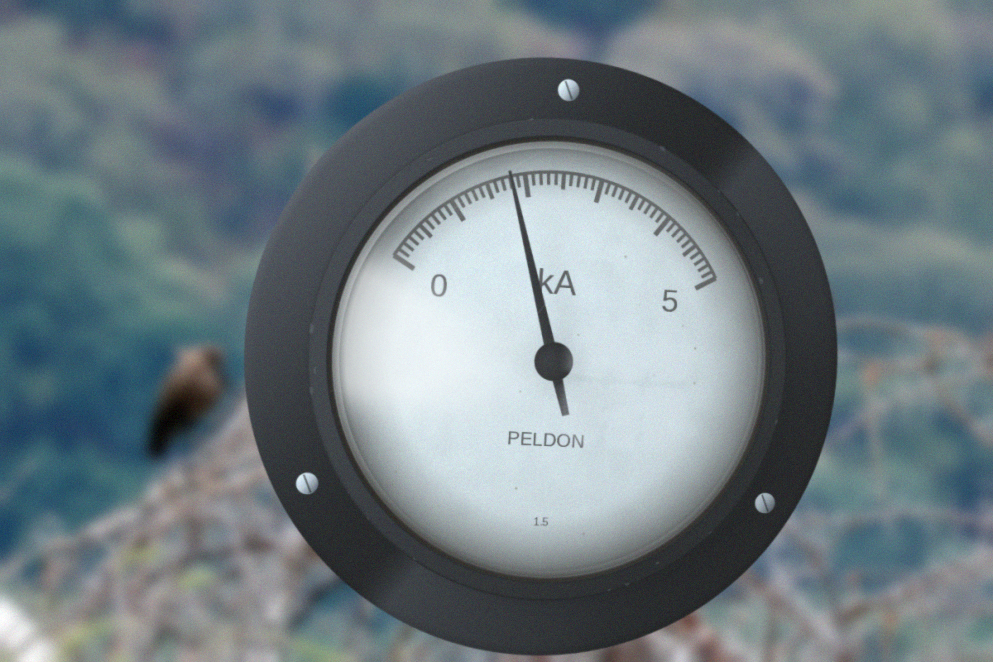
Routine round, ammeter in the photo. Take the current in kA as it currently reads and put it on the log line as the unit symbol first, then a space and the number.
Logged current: kA 1.8
